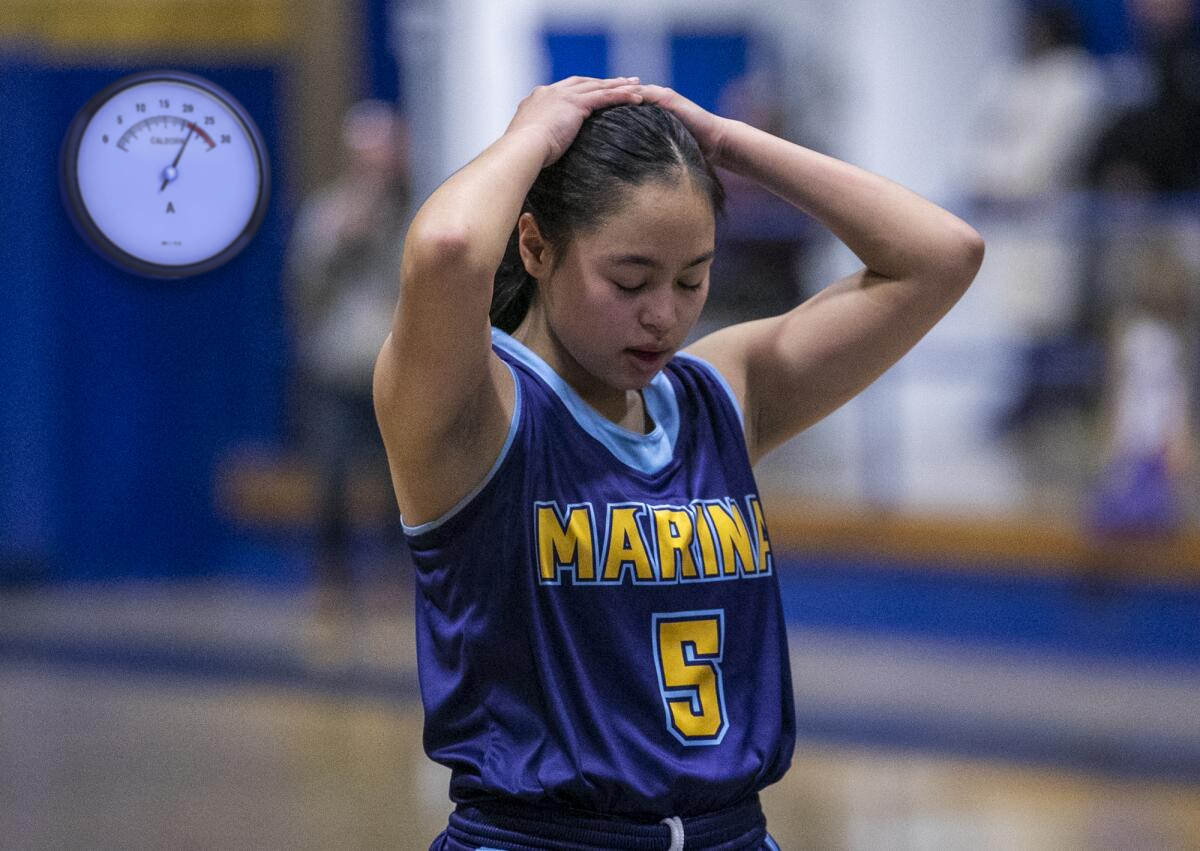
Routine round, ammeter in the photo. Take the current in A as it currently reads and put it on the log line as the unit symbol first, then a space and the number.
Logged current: A 22.5
